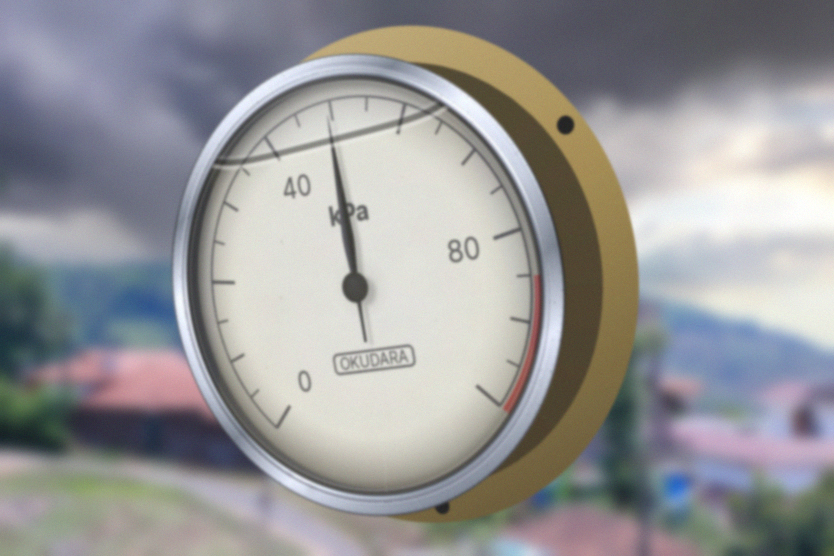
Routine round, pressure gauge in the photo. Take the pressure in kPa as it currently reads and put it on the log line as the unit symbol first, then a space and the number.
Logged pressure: kPa 50
